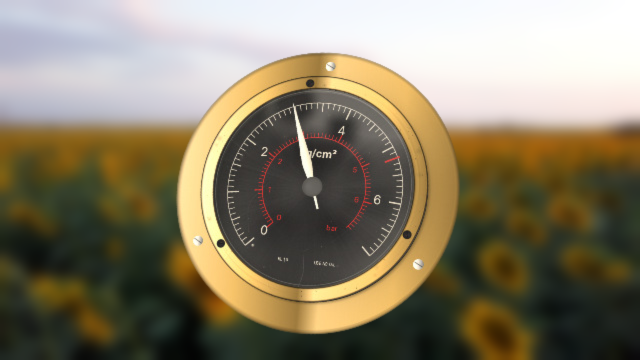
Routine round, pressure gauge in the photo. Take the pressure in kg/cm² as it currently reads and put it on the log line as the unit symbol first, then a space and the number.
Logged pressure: kg/cm² 3
